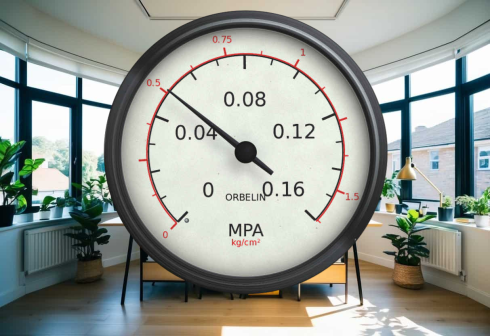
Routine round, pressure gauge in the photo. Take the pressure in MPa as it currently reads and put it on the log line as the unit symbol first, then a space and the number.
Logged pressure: MPa 0.05
